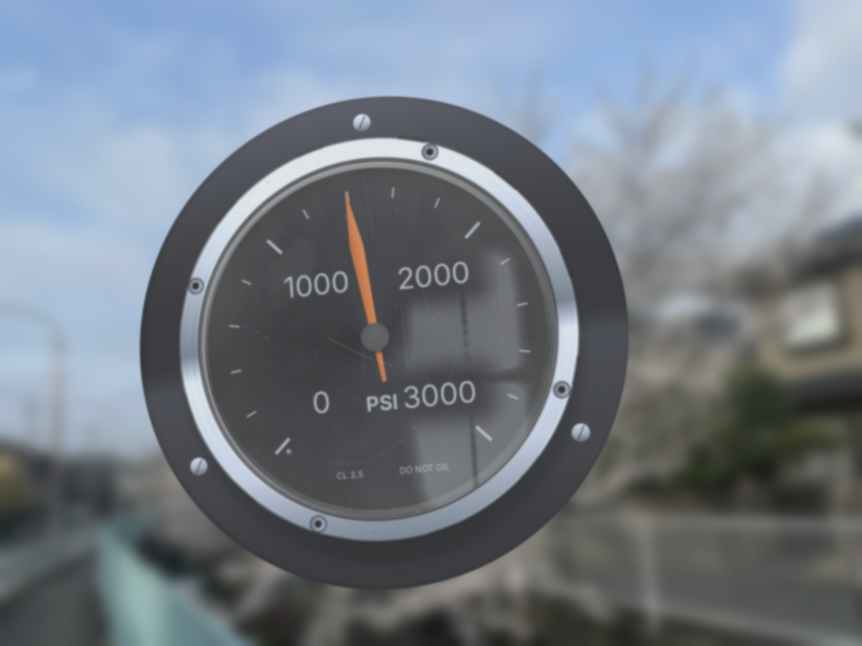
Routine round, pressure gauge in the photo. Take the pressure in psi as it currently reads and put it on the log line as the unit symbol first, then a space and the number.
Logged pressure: psi 1400
